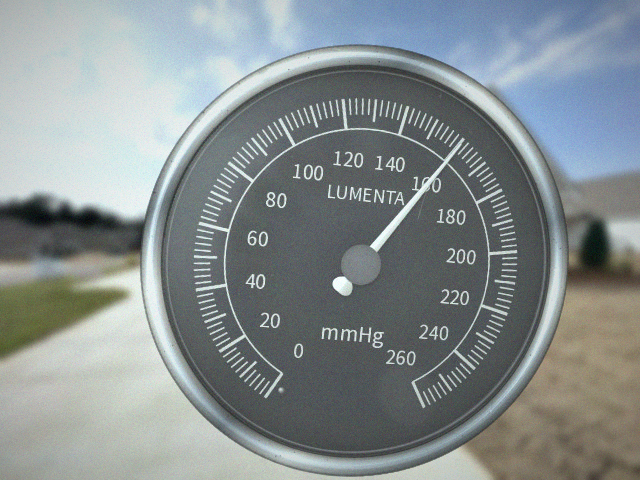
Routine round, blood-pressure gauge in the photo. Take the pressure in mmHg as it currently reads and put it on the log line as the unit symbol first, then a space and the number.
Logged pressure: mmHg 160
